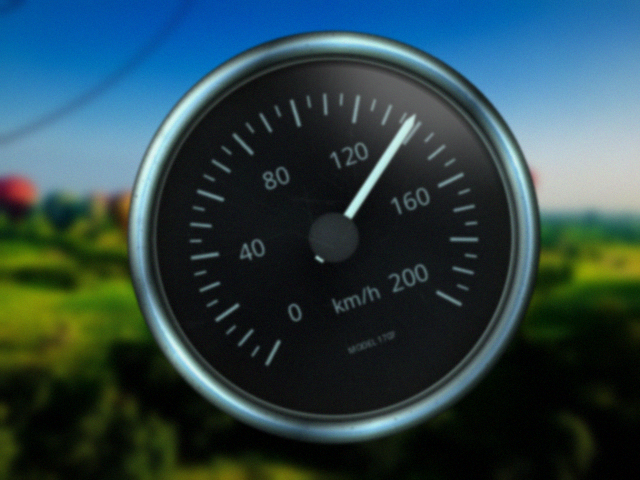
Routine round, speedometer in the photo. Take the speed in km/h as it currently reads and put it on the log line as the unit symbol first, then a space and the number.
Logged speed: km/h 137.5
